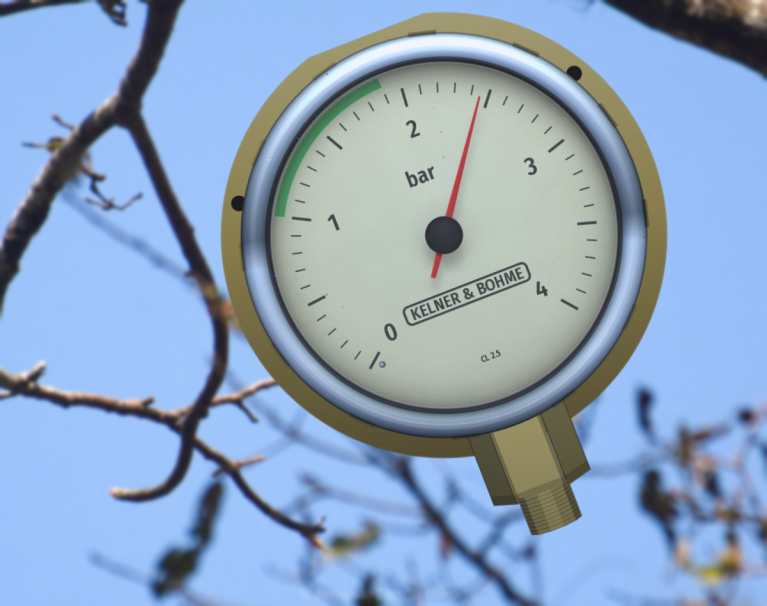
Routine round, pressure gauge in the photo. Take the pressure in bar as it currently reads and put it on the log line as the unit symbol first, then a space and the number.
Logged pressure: bar 2.45
